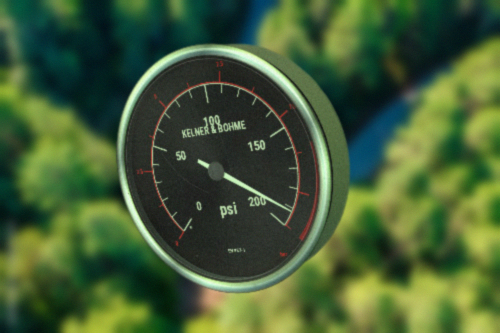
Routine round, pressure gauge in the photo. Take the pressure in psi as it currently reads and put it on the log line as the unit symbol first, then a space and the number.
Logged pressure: psi 190
